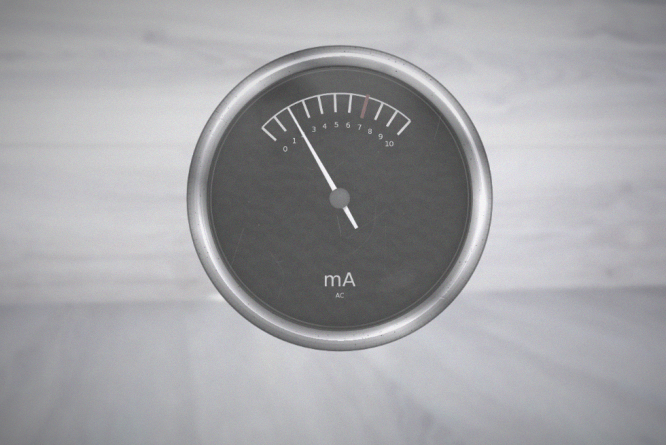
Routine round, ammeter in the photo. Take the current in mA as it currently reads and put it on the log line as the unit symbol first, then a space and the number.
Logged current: mA 2
